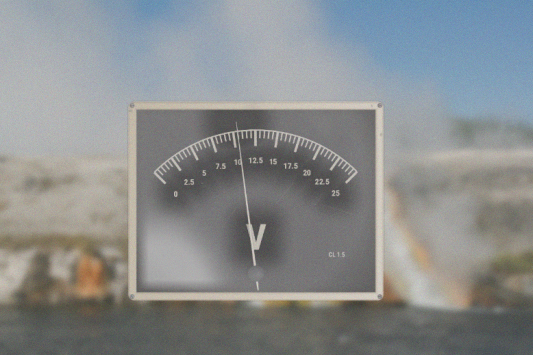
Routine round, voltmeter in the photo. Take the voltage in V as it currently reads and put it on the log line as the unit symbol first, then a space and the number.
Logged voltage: V 10.5
